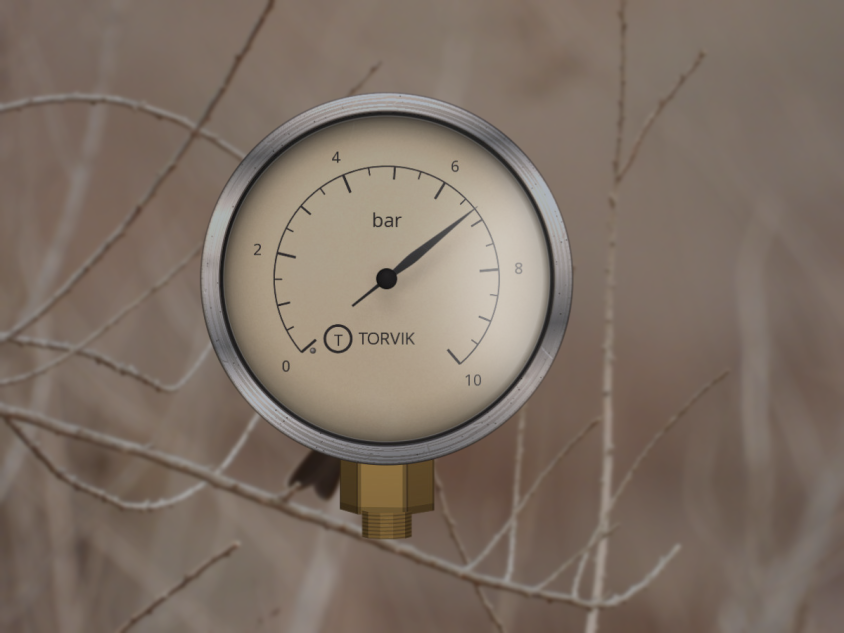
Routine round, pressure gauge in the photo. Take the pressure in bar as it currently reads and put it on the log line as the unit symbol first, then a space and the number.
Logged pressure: bar 6.75
